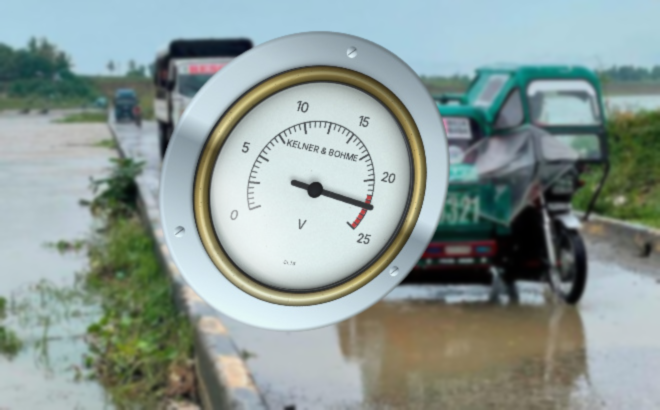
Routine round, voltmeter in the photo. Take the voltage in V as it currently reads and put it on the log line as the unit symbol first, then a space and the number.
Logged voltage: V 22.5
